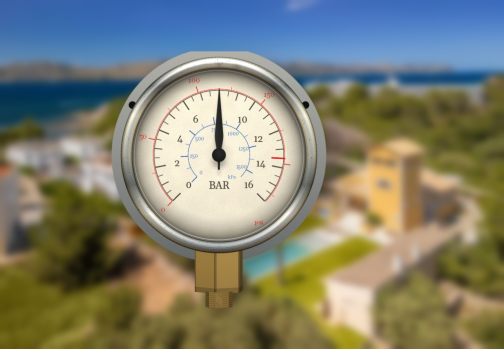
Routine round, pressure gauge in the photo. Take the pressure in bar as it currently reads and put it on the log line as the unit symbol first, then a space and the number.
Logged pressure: bar 8
